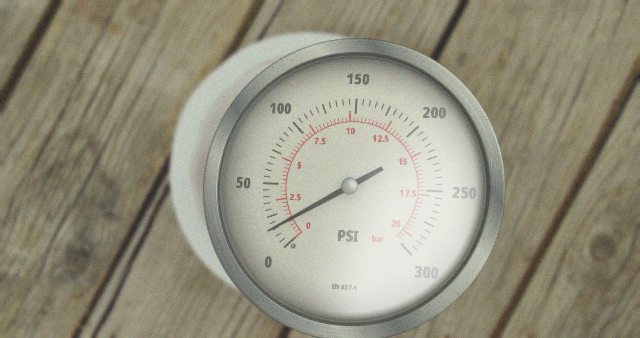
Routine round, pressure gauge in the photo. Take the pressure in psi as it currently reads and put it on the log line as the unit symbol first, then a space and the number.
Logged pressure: psi 15
